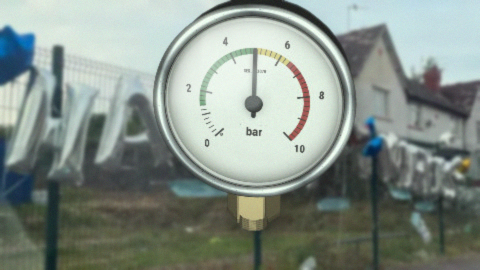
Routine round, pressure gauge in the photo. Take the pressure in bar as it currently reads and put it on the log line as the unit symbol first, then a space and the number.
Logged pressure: bar 5
